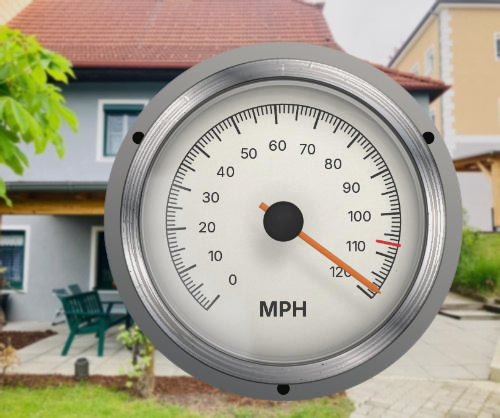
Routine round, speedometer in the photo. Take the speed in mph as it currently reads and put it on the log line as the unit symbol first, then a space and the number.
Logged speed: mph 118
